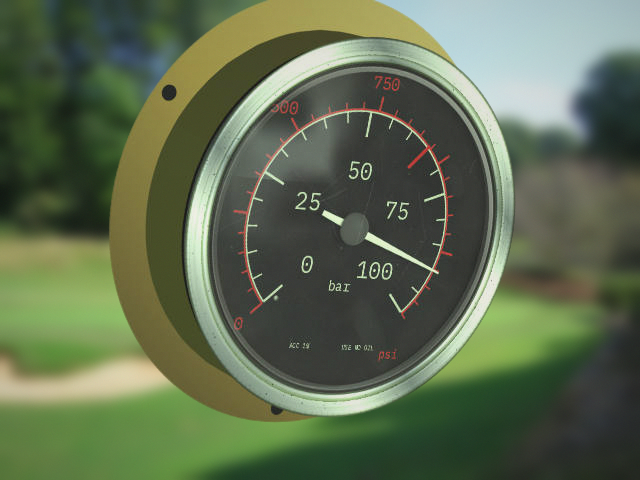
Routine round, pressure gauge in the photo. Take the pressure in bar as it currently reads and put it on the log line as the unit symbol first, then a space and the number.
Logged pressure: bar 90
